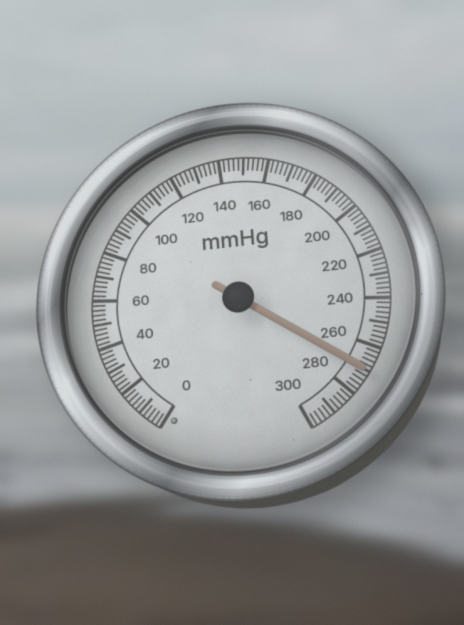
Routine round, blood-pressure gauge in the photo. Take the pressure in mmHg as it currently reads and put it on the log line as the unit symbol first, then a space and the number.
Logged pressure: mmHg 270
